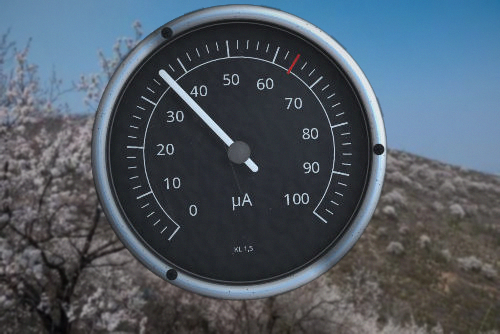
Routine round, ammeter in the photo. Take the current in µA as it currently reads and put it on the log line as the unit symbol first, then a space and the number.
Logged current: µA 36
